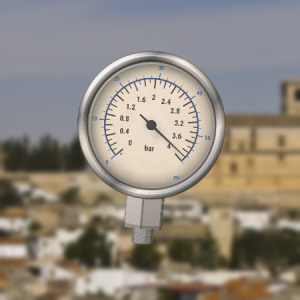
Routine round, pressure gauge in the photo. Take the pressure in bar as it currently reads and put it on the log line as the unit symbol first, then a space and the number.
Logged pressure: bar 3.9
